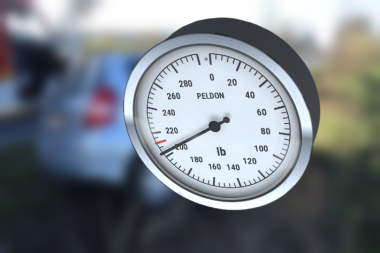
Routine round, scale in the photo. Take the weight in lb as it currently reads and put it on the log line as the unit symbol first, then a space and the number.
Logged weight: lb 204
